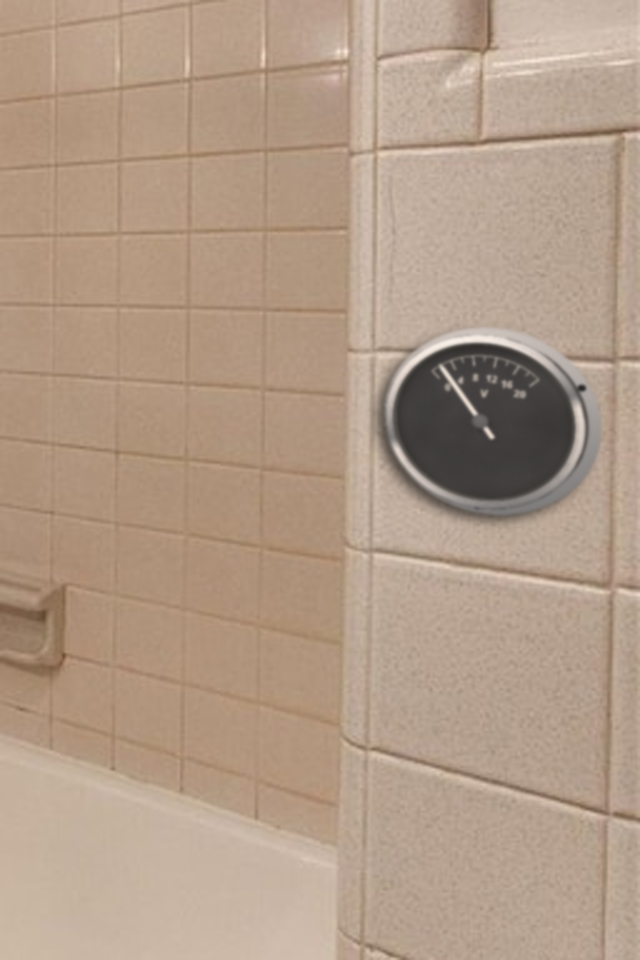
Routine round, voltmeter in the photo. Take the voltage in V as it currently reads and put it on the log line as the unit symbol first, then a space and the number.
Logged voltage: V 2
